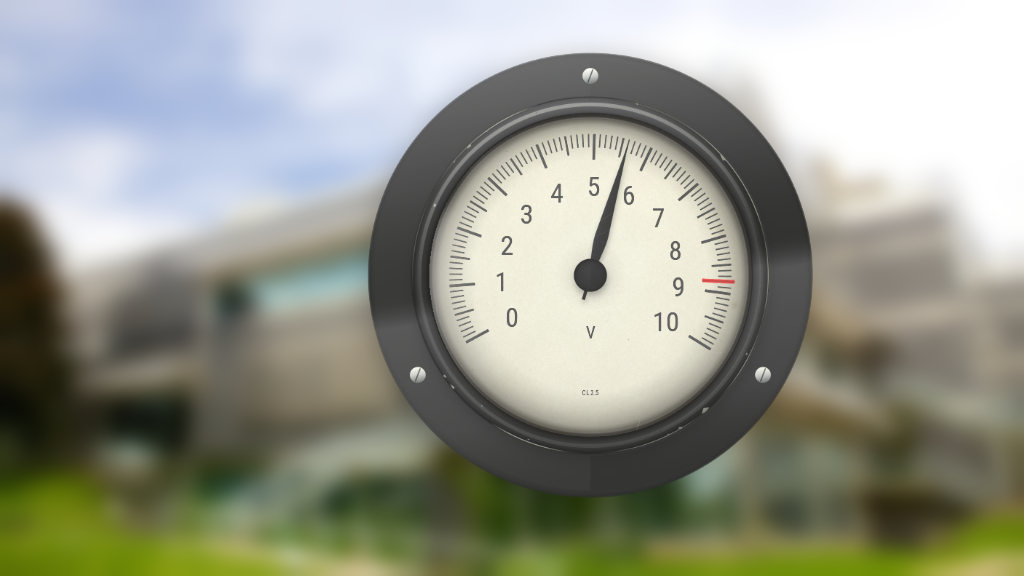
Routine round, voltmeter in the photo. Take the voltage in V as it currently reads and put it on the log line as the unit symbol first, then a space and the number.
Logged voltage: V 5.6
